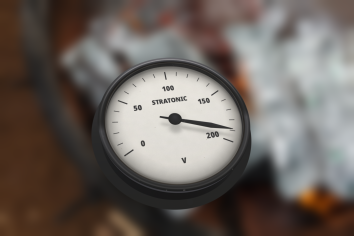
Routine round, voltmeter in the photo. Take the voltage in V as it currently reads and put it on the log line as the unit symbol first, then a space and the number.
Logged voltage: V 190
